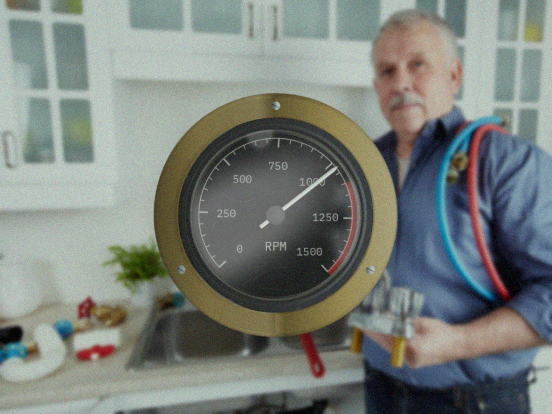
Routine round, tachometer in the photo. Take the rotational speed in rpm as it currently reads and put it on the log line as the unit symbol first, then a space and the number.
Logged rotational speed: rpm 1025
